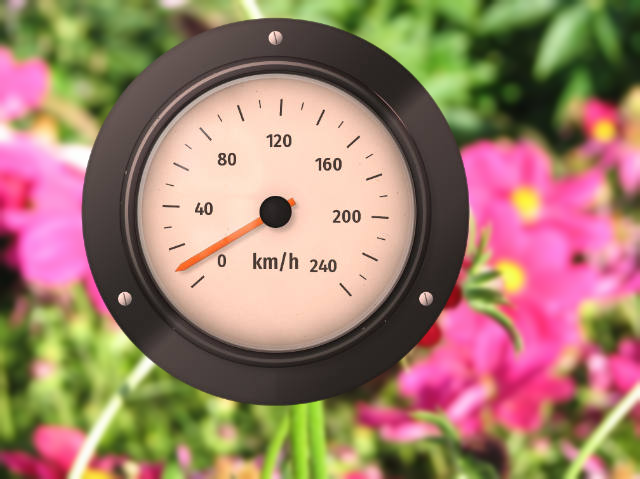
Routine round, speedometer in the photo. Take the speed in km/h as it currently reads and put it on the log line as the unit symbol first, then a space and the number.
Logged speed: km/h 10
